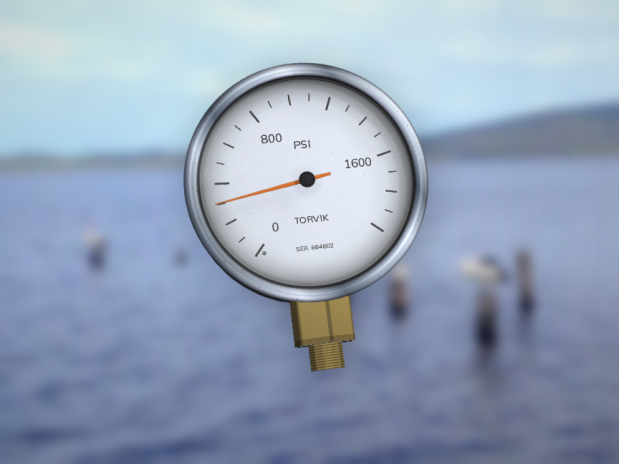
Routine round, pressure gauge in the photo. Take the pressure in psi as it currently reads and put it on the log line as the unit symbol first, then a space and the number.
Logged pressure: psi 300
